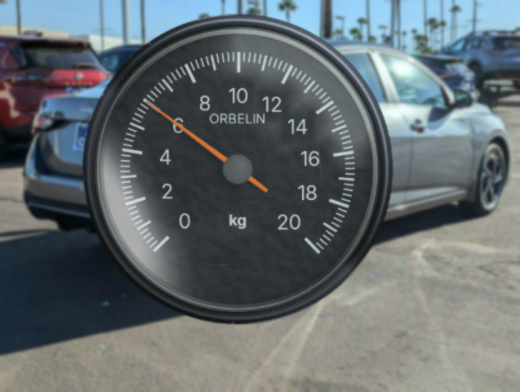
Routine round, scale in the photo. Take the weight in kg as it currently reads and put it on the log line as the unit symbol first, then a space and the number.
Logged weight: kg 6
